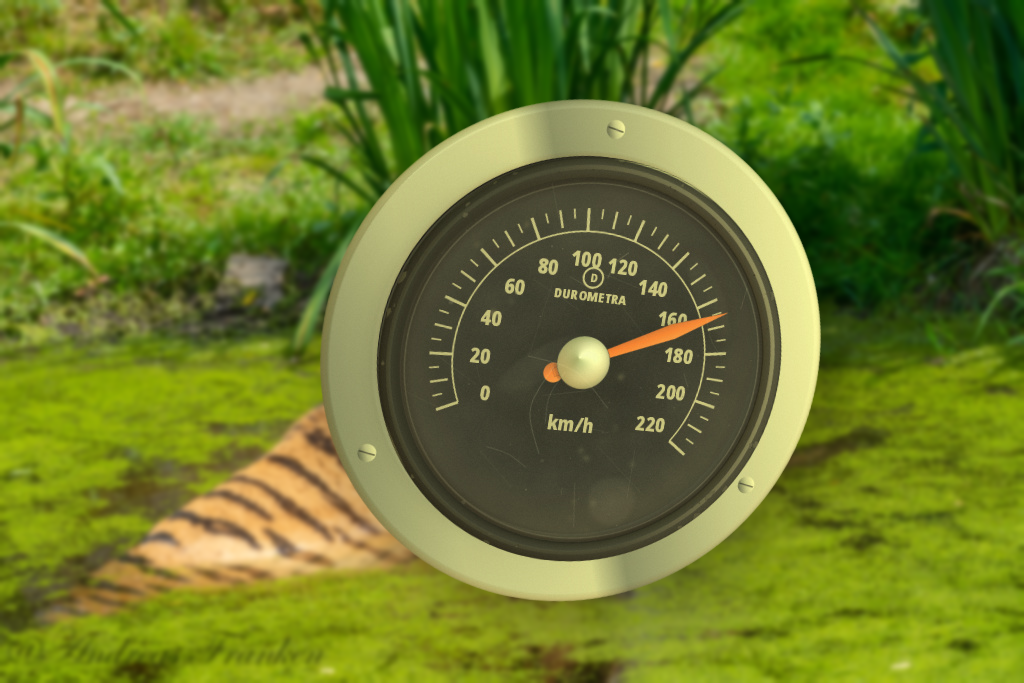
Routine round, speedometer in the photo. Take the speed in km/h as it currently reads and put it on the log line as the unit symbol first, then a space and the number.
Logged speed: km/h 165
